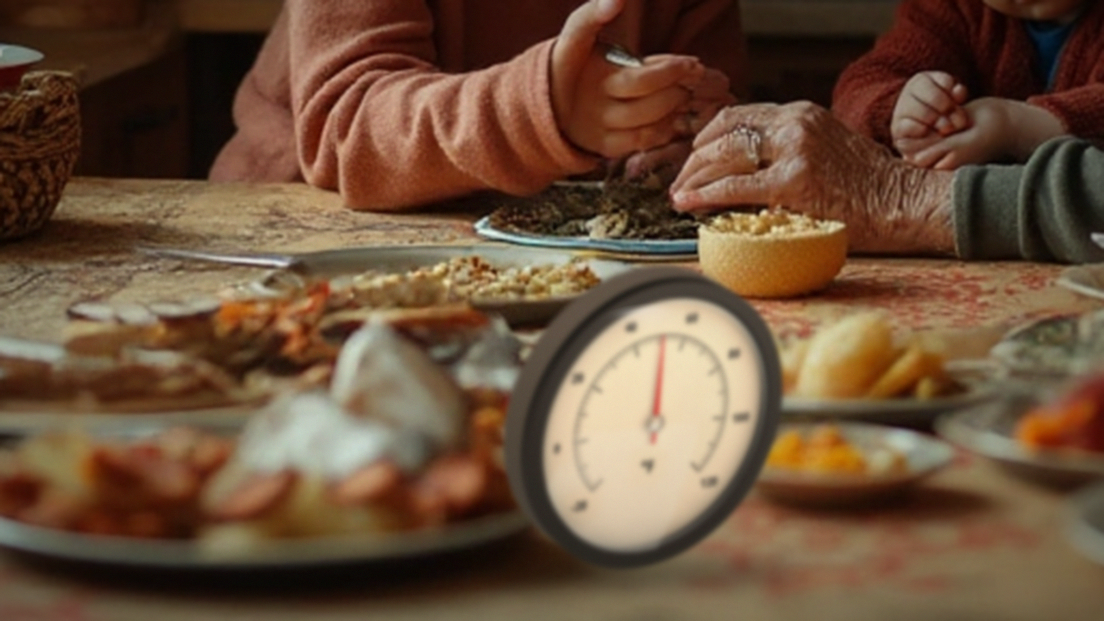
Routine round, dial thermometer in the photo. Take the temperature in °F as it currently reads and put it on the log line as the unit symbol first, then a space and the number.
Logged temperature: °F 50
